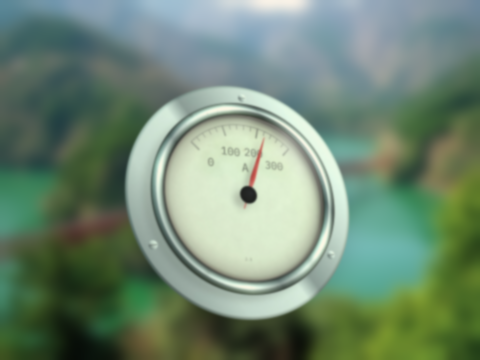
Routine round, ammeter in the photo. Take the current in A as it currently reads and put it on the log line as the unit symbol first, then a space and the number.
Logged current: A 220
